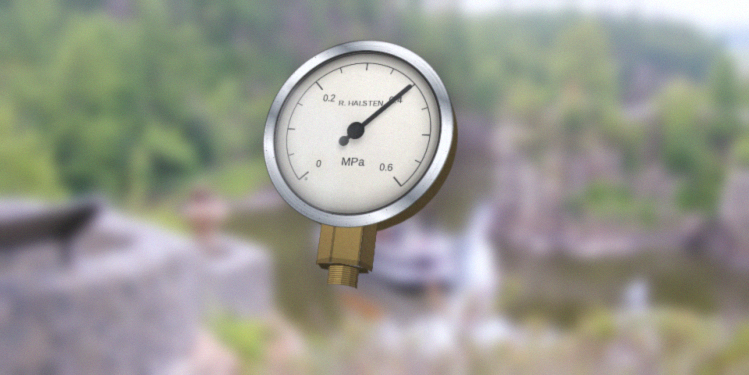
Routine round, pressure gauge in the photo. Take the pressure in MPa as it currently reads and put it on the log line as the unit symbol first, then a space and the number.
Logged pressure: MPa 0.4
